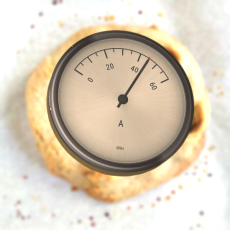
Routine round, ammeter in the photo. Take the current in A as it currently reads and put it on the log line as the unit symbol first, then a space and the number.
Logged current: A 45
